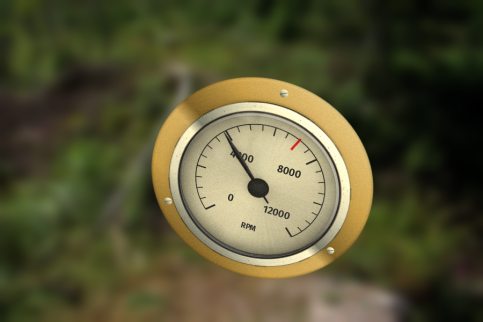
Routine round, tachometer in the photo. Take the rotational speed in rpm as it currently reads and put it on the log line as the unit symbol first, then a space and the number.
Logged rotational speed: rpm 4000
